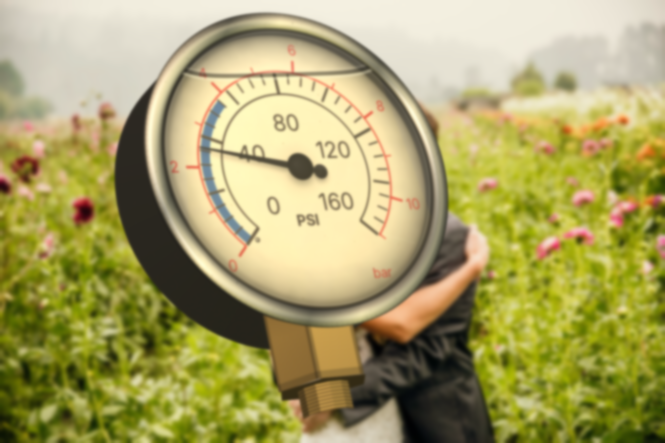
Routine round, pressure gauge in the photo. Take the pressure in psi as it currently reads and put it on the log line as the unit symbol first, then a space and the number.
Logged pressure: psi 35
